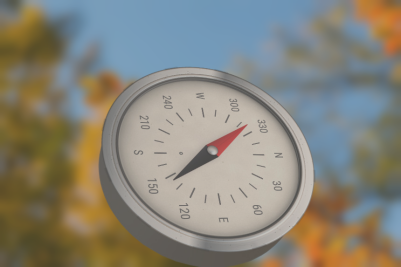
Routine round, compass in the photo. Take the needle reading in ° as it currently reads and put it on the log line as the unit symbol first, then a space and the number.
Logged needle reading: ° 322.5
